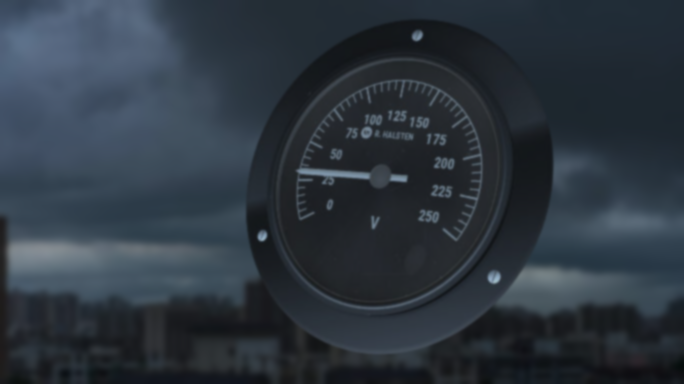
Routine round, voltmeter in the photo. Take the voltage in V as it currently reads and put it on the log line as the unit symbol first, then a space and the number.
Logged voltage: V 30
